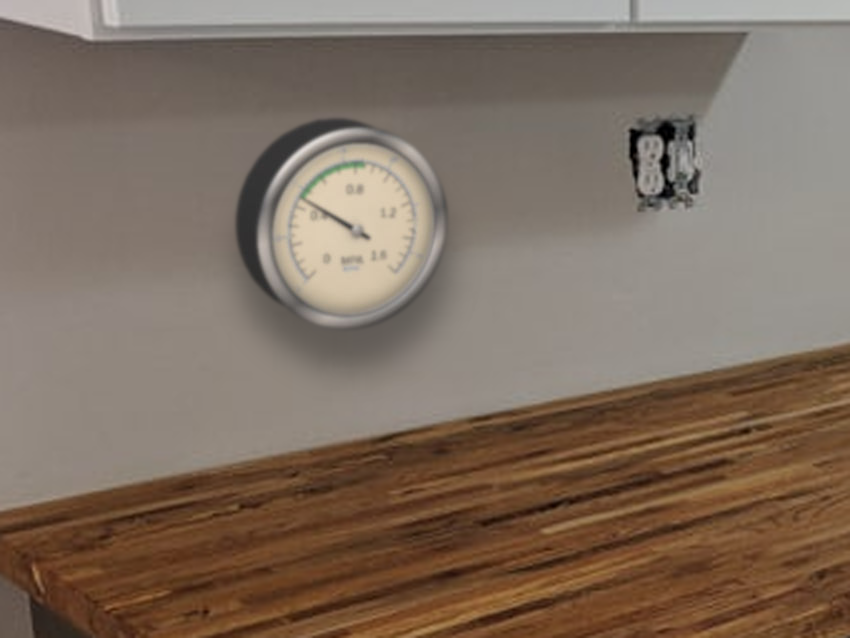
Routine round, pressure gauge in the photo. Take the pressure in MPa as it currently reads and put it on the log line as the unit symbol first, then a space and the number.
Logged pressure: MPa 0.45
